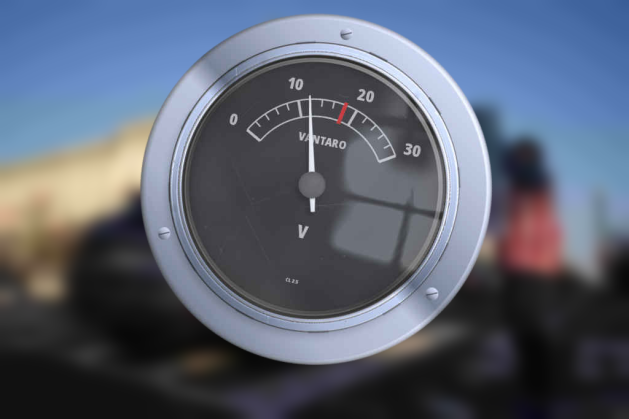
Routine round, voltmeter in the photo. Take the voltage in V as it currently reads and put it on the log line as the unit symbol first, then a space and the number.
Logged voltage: V 12
